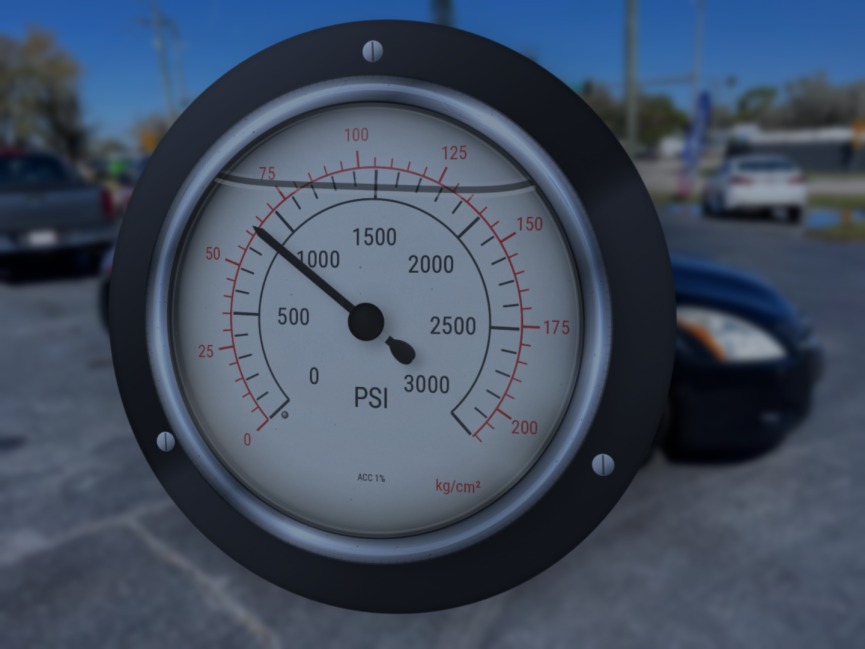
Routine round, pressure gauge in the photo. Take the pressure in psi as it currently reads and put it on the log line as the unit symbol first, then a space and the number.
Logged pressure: psi 900
